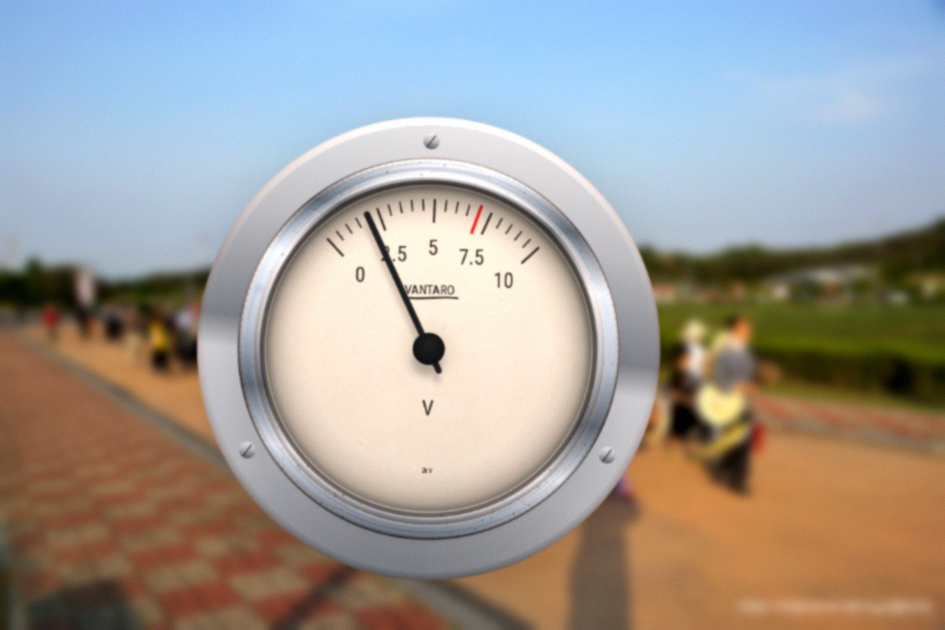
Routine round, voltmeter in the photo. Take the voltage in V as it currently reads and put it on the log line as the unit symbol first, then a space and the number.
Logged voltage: V 2
